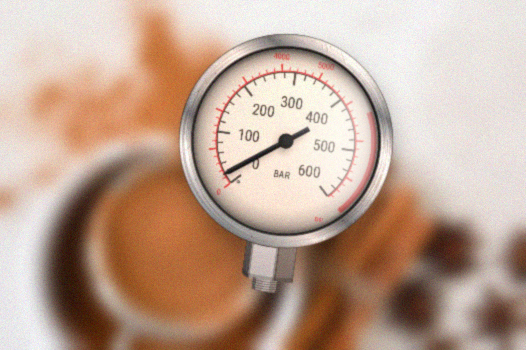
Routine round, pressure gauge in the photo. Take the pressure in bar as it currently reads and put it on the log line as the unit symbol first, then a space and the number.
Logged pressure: bar 20
